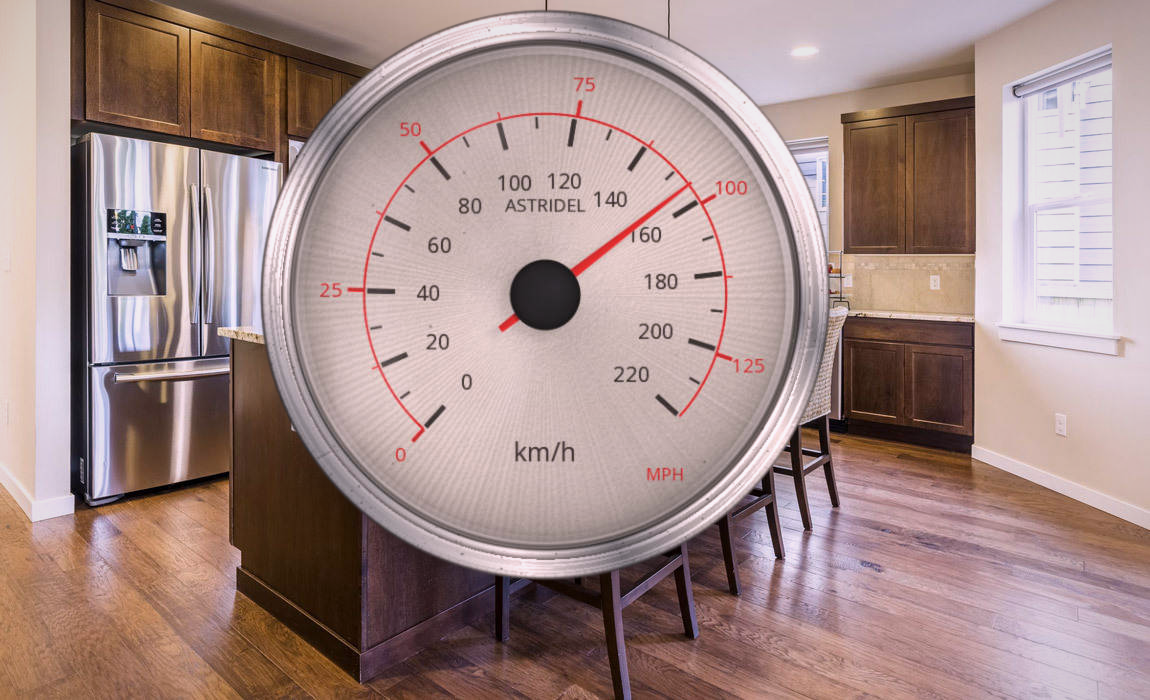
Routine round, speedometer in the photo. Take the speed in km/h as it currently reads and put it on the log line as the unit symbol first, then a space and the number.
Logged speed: km/h 155
